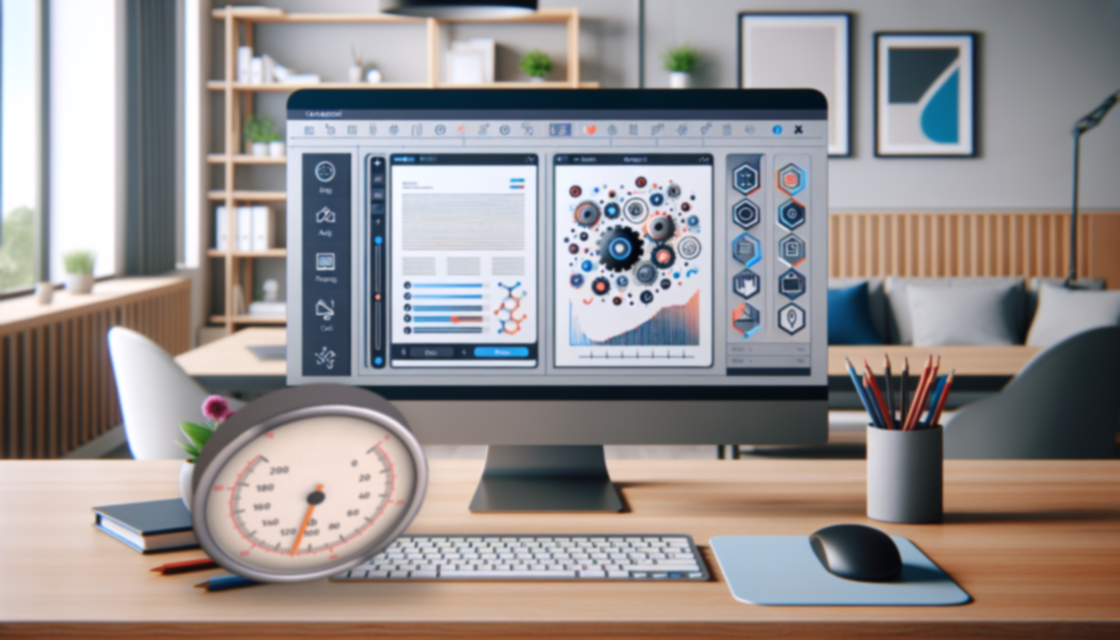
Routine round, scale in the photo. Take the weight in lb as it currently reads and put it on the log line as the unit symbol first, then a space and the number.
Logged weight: lb 110
